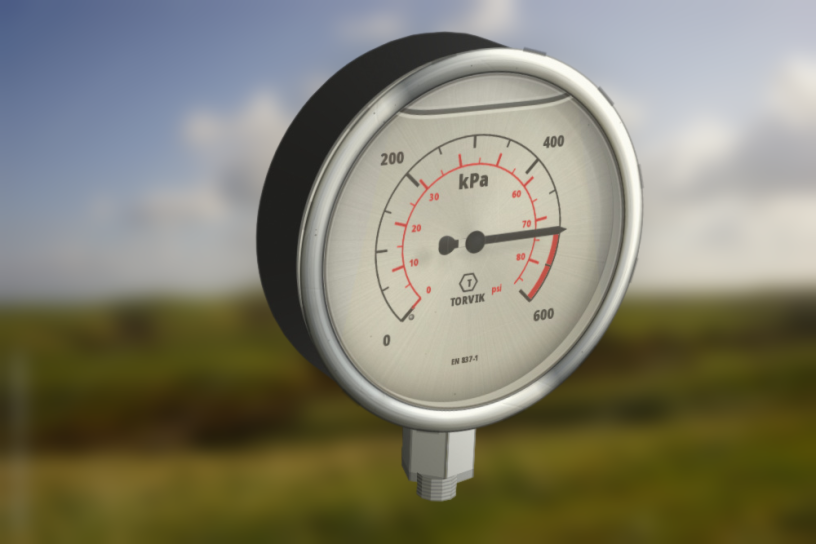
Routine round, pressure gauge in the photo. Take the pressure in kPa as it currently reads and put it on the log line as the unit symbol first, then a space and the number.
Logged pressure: kPa 500
